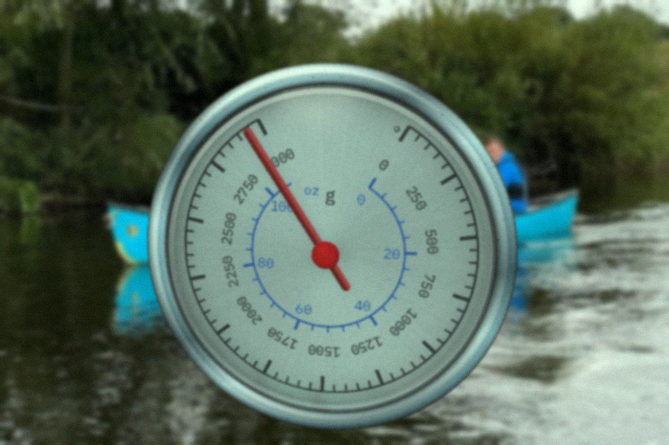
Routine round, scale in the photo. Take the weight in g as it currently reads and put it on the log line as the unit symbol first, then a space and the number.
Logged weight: g 2950
